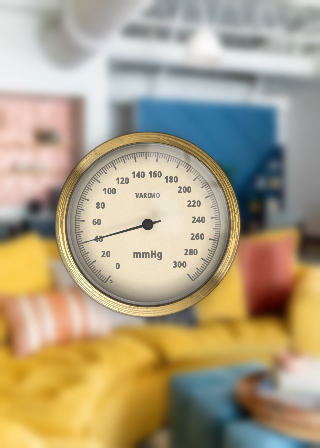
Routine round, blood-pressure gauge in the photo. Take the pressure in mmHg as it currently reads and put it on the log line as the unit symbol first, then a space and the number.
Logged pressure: mmHg 40
